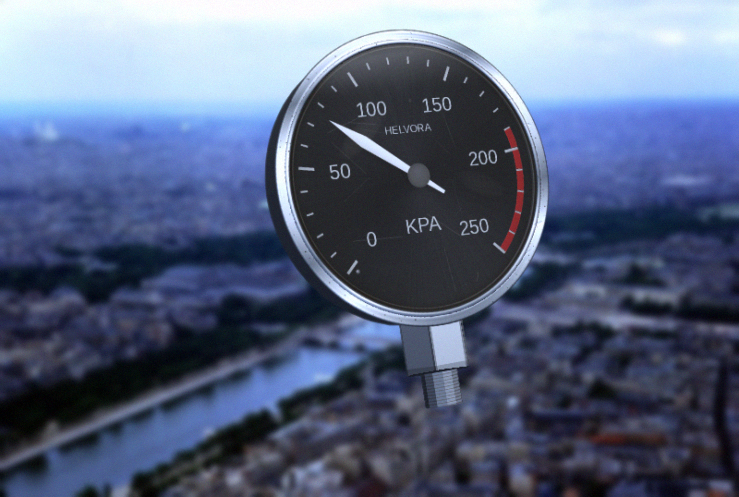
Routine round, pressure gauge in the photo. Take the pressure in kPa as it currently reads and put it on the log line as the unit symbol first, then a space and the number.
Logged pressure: kPa 75
